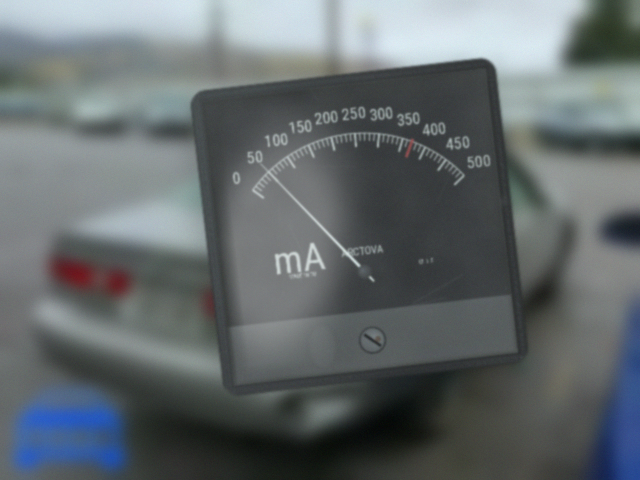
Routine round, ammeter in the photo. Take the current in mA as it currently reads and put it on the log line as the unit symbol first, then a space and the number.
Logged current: mA 50
